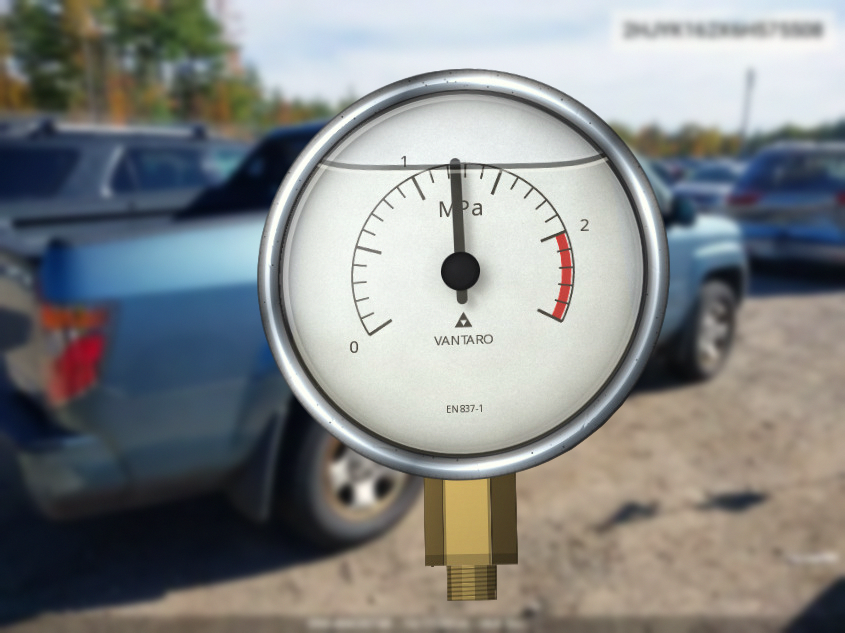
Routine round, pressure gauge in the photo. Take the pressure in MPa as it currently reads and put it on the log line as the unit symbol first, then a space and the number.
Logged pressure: MPa 1.25
